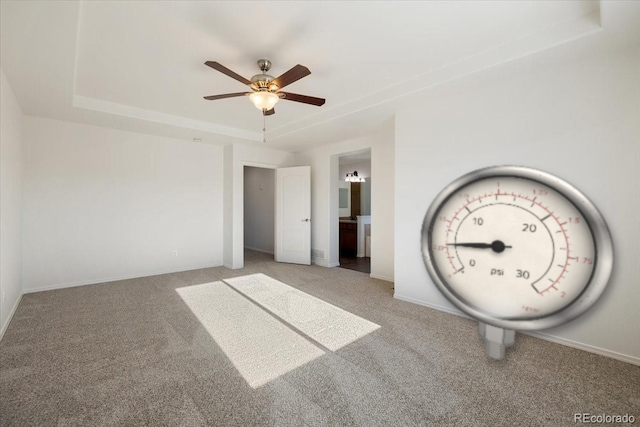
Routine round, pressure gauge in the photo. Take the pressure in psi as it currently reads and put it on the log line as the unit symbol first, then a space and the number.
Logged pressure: psi 4
